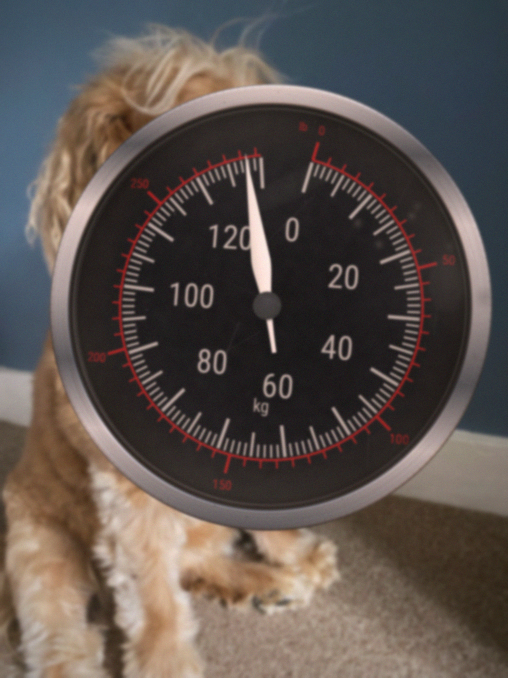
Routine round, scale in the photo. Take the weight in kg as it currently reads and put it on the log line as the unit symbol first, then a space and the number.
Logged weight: kg 128
